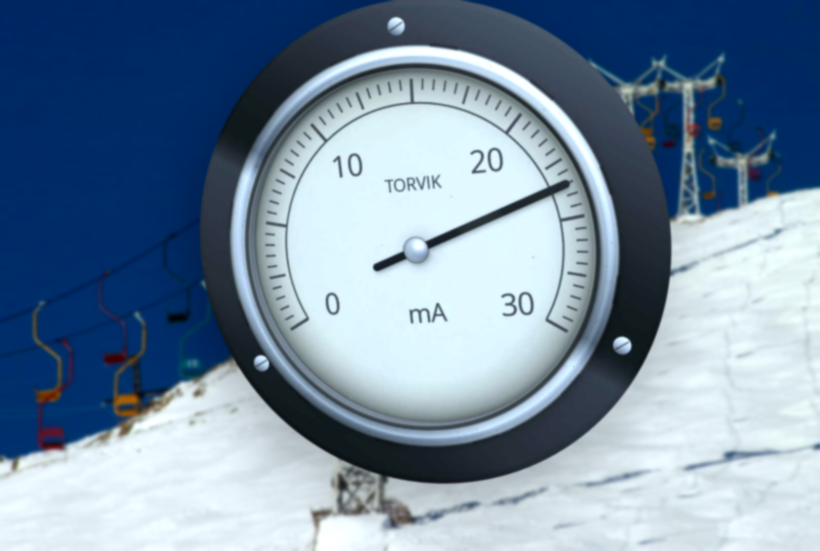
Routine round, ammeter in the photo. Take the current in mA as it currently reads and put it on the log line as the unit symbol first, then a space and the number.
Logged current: mA 23.5
